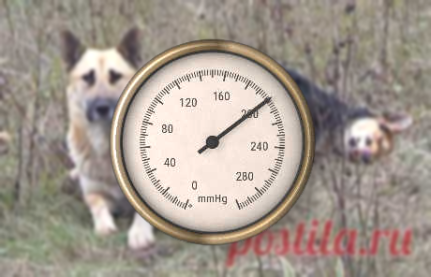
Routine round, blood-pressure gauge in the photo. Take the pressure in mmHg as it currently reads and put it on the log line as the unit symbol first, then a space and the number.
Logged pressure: mmHg 200
